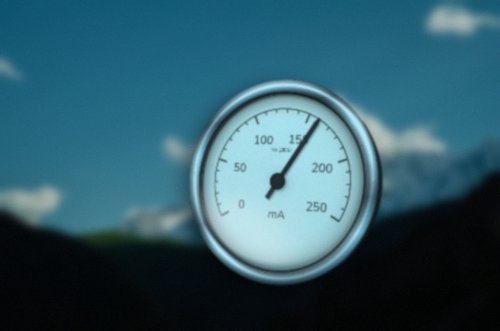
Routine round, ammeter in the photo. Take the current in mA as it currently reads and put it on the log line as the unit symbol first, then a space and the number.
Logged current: mA 160
